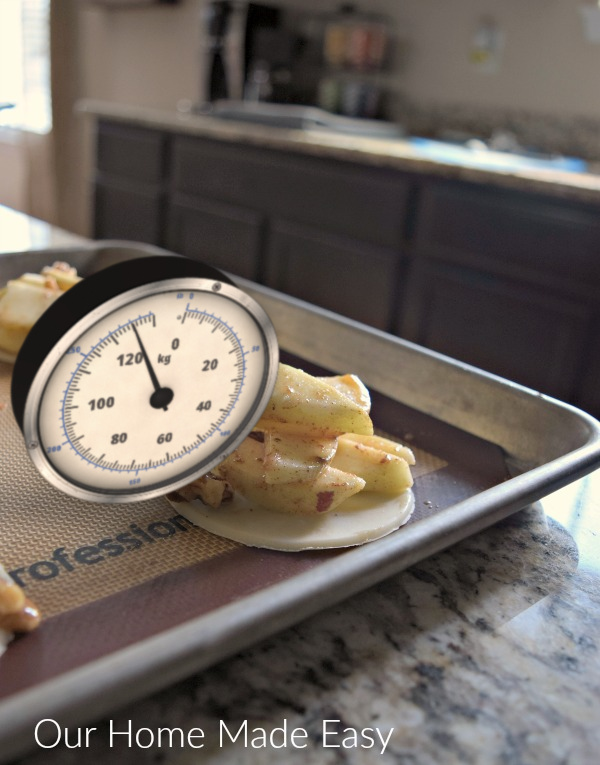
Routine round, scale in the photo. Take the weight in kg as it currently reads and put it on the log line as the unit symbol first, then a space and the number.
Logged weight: kg 125
